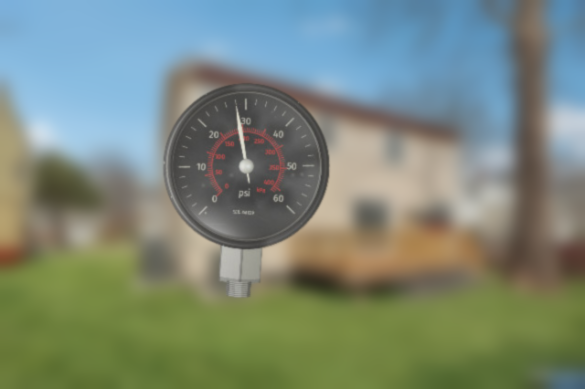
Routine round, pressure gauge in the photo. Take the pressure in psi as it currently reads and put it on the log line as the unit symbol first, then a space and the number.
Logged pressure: psi 28
